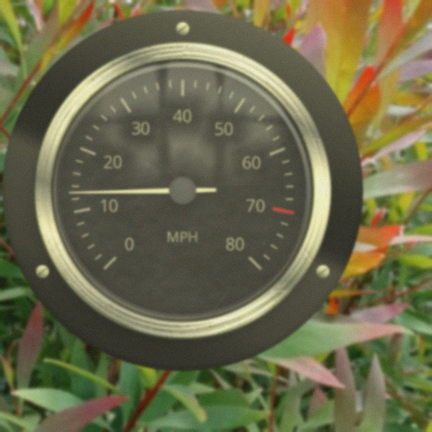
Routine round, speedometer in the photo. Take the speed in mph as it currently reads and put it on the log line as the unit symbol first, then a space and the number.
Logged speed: mph 13
